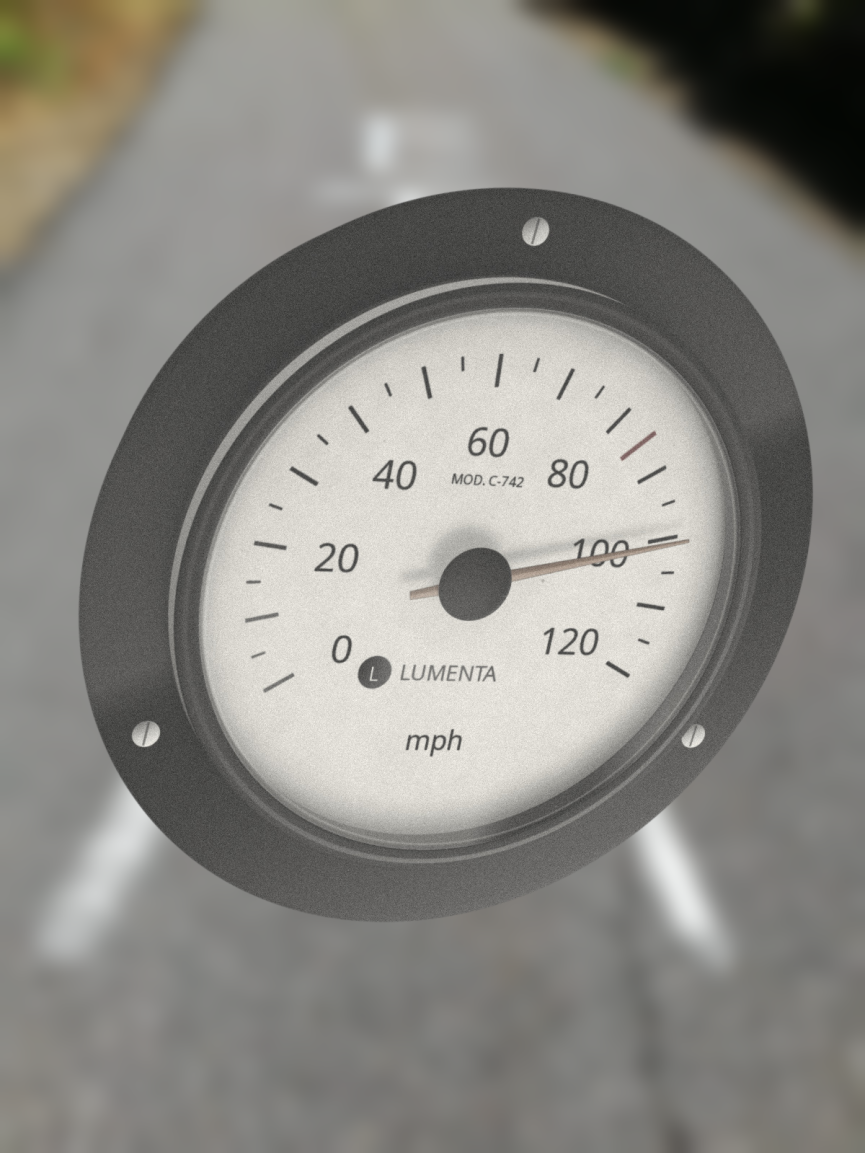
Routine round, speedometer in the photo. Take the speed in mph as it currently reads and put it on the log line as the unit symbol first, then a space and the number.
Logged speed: mph 100
